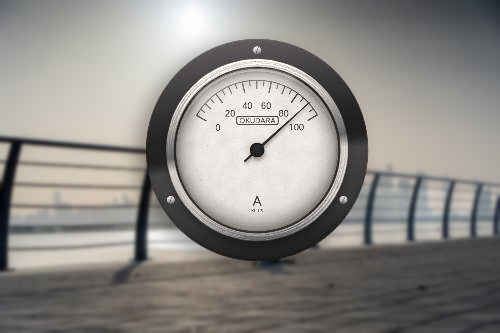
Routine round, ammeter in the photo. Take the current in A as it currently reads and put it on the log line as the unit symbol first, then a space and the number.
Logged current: A 90
